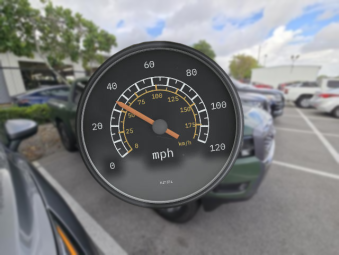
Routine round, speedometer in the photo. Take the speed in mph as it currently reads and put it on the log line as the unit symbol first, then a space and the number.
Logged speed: mph 35
